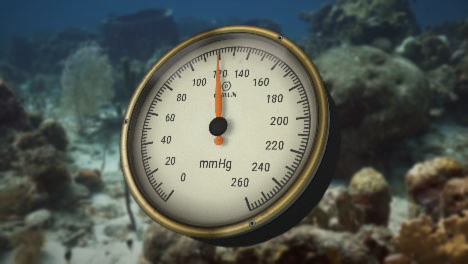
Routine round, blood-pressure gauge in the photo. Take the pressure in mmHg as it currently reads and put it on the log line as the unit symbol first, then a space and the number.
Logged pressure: mmHg 120
